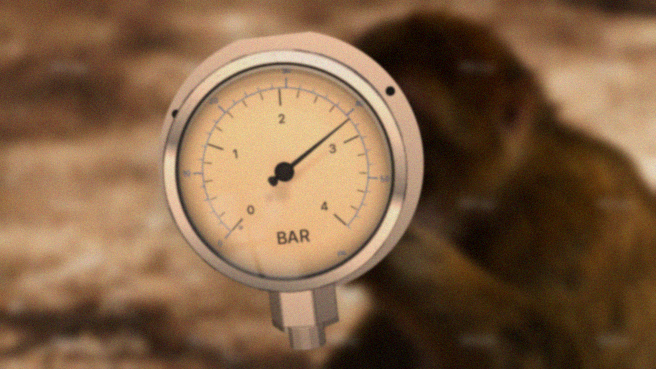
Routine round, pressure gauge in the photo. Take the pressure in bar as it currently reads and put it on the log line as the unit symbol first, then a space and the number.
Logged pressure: bar 2.8
